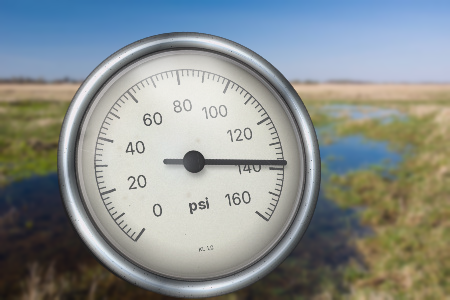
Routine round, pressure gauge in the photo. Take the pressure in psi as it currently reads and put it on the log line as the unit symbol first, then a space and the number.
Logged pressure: psi 138
